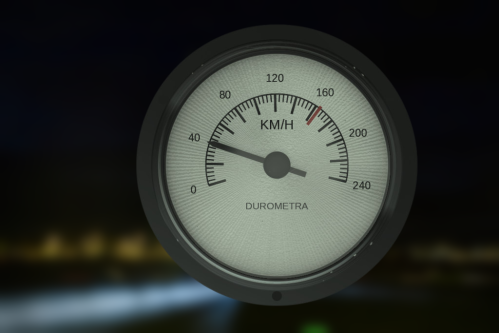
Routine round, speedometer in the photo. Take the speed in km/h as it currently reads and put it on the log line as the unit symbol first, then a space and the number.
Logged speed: km/h 40
